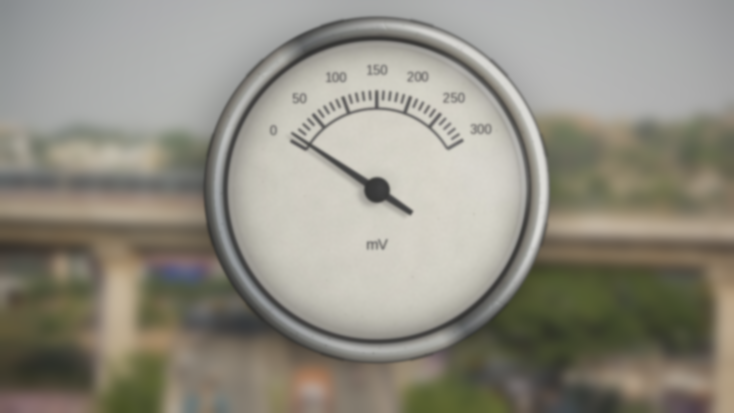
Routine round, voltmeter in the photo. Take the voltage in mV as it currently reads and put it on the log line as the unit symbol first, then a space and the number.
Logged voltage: mV 10
